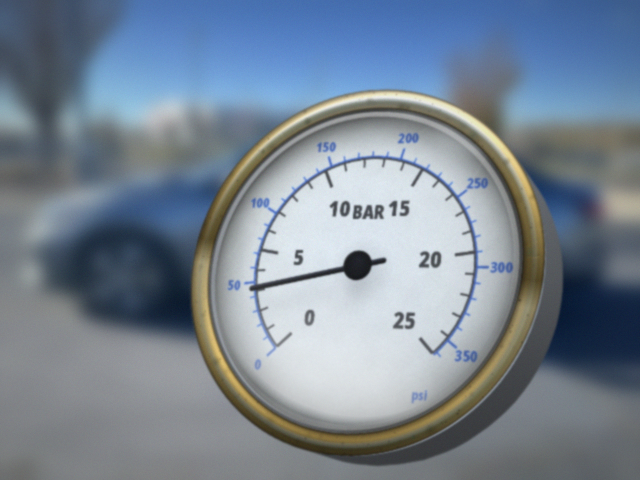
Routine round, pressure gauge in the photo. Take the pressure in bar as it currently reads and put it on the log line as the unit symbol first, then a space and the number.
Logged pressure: bar 3
